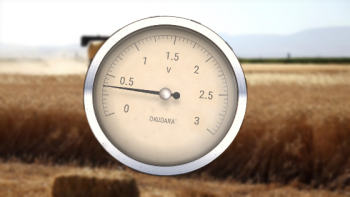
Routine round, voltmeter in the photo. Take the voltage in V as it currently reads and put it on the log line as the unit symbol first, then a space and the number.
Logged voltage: V 0.35
